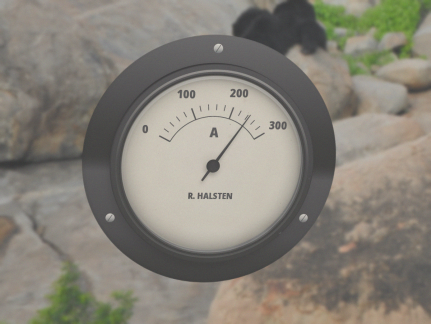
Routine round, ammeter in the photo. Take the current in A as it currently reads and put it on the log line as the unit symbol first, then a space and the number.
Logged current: A 240
